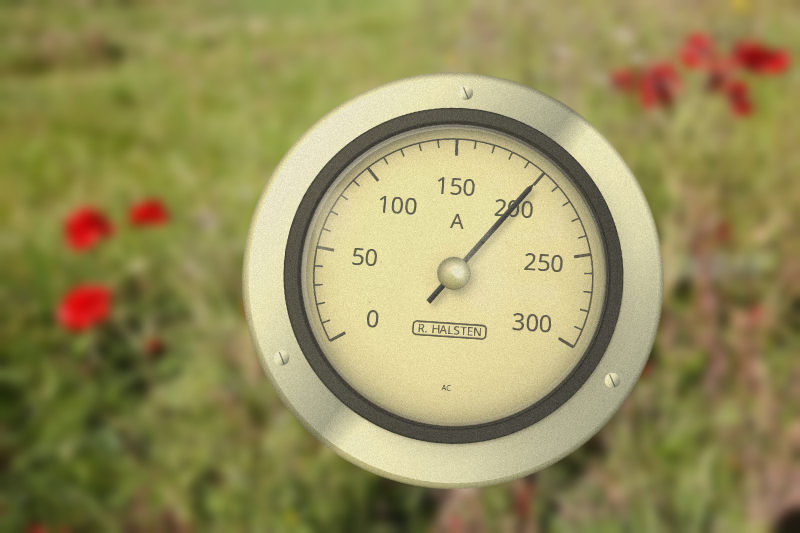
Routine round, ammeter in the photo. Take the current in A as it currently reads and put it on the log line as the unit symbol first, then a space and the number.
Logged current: A 200
